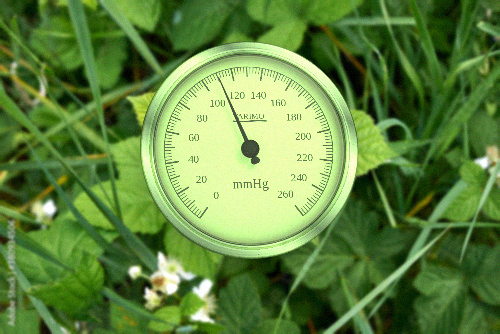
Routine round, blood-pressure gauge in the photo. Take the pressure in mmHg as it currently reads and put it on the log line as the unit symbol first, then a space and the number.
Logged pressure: mmHg 110
